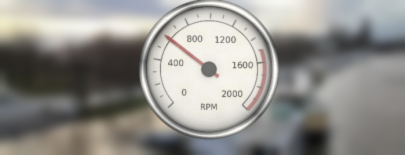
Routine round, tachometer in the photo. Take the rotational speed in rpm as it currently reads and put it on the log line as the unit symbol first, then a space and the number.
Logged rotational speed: rpm 600
